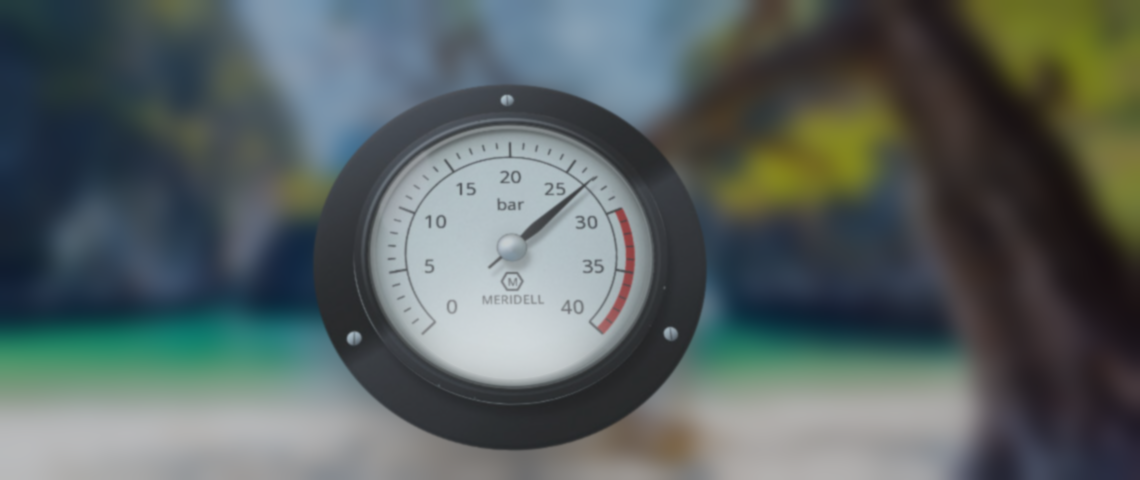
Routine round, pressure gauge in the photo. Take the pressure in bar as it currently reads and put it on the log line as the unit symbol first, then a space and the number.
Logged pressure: bar 27
